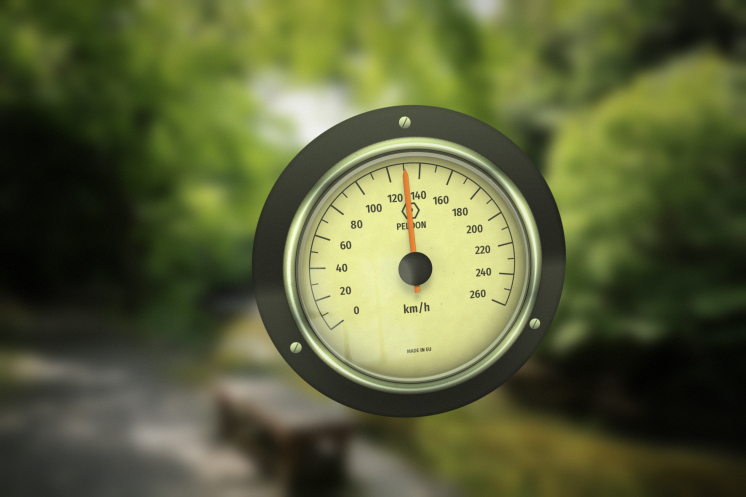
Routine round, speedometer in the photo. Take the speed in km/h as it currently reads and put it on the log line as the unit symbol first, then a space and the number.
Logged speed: km/h 130
